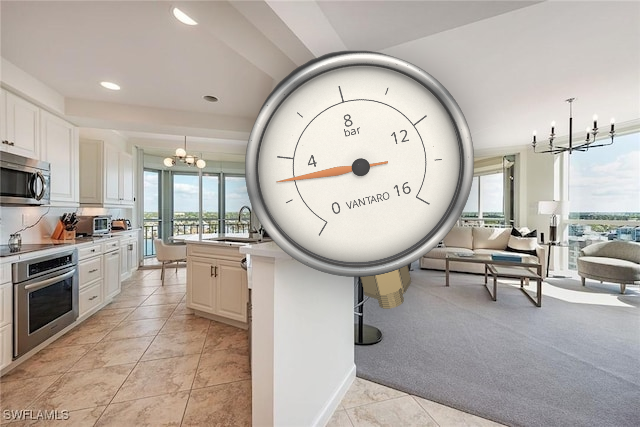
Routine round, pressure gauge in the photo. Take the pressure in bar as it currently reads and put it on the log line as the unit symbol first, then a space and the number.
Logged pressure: bar 3
